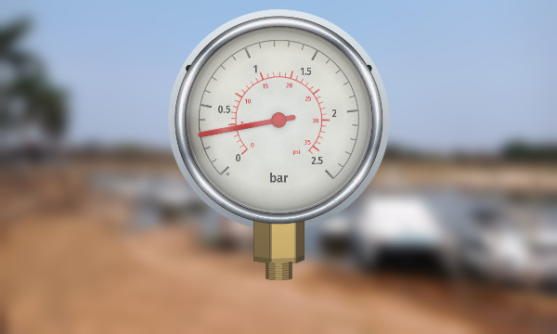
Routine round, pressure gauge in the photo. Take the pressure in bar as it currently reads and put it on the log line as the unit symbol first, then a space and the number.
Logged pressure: bar 0.3
